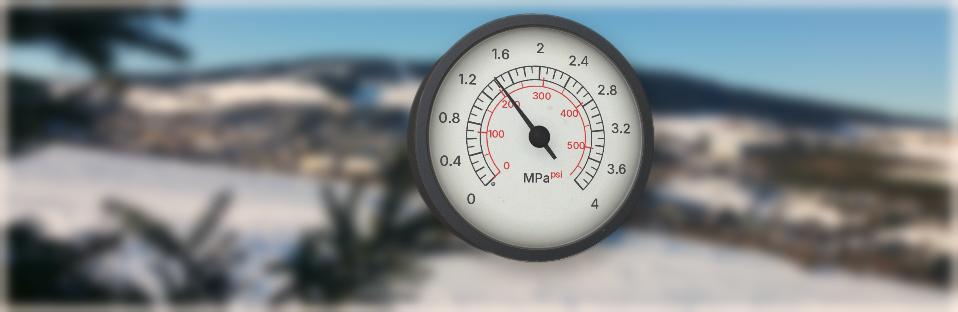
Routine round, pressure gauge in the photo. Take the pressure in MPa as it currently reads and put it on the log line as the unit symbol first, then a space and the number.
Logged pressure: MPa 1.4
